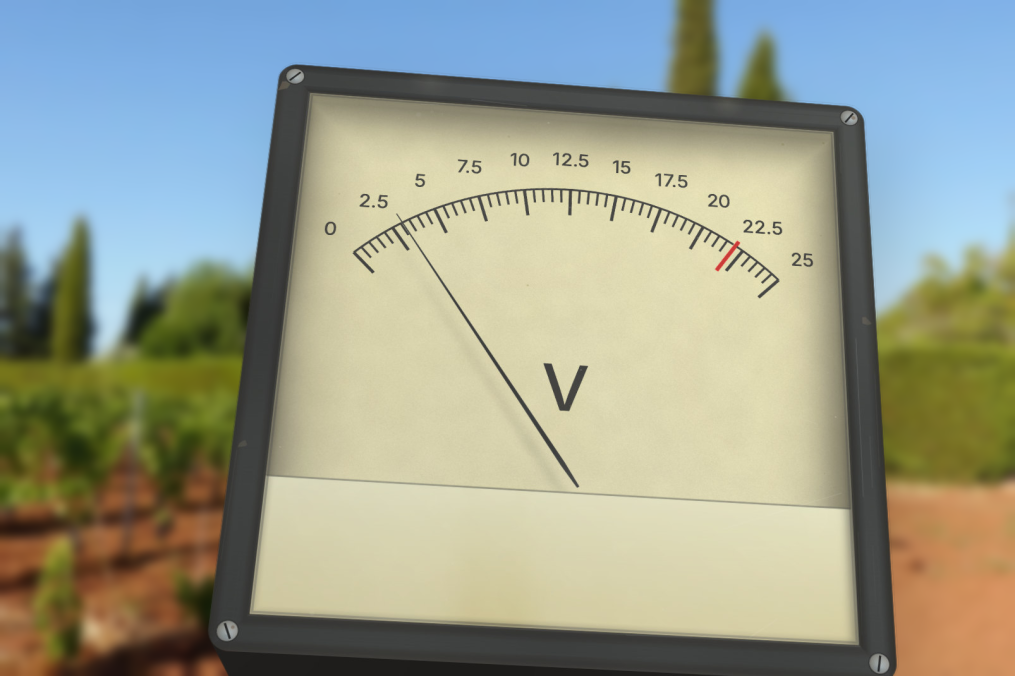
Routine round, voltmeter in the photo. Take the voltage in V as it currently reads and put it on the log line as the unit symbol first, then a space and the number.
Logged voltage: V 3
